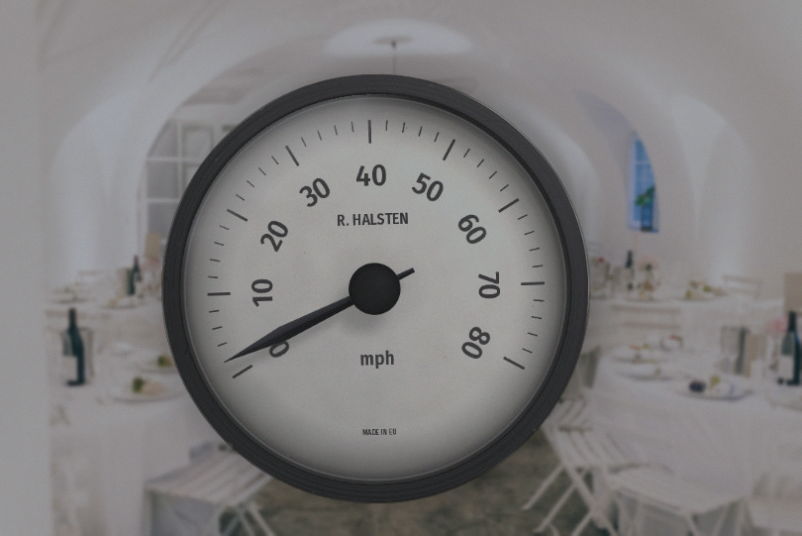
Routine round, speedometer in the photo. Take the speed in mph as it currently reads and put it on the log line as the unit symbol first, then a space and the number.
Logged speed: mph 2
